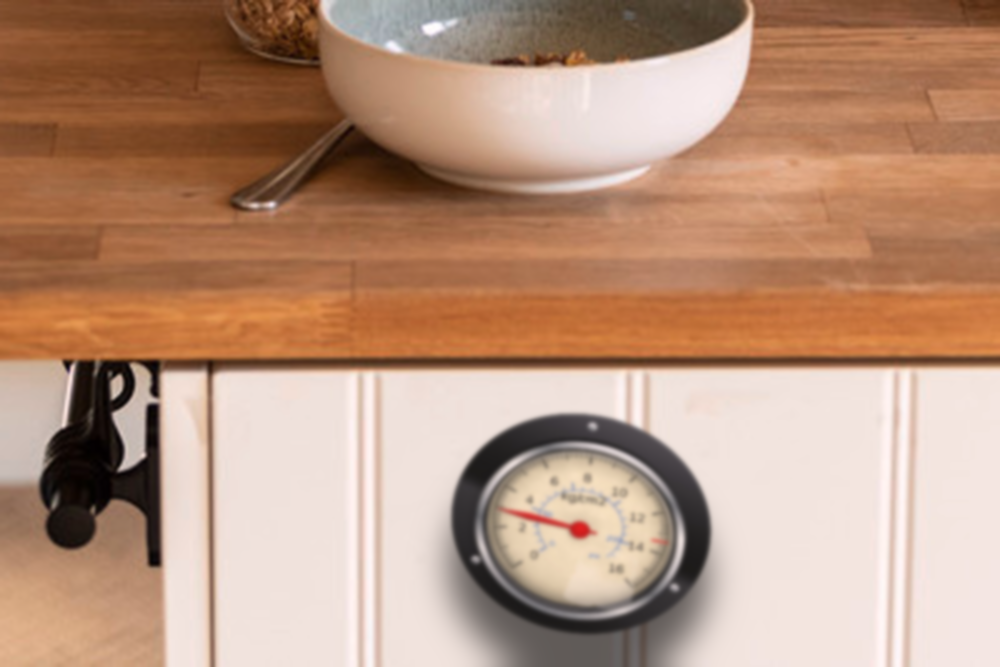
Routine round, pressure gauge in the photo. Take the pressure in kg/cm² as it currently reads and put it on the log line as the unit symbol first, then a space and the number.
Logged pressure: kg/cm² 3
